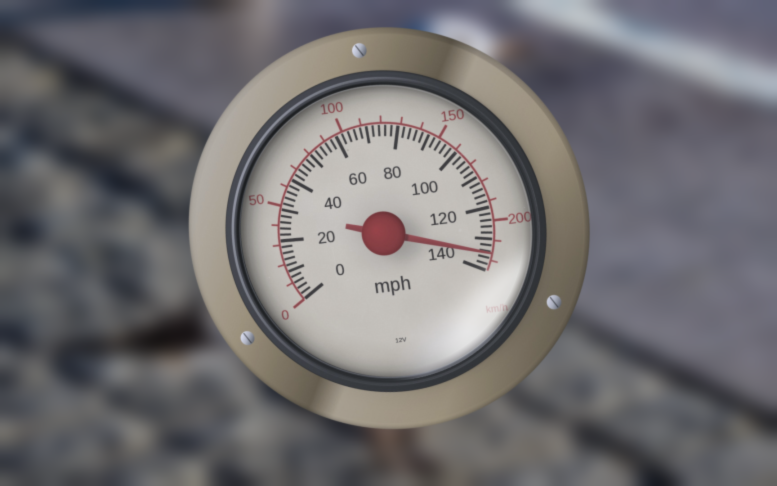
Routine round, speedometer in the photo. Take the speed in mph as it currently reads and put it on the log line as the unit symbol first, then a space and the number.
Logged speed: mph 134
